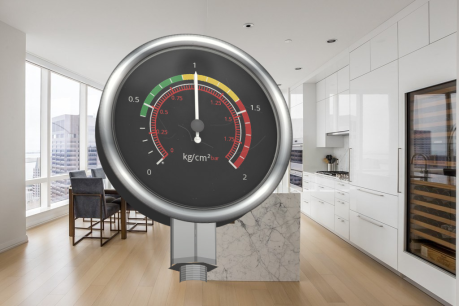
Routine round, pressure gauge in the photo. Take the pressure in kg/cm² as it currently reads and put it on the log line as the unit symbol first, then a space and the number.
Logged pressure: kg/cm² 1
